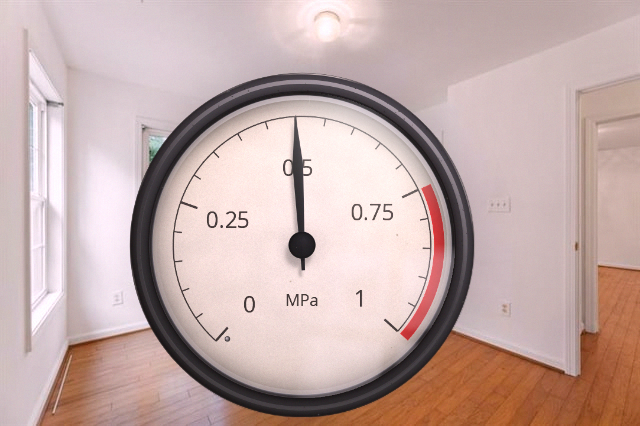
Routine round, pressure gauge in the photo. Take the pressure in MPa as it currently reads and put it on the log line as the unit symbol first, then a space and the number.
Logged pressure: MPa 0.5
